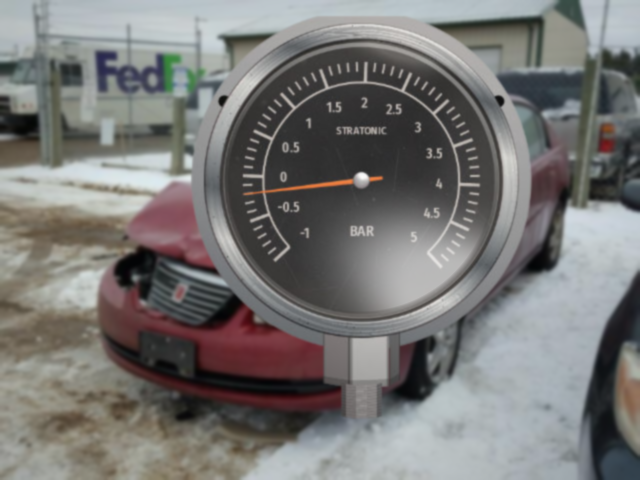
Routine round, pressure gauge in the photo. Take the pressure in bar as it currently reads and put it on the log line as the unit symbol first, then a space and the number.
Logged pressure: bar -0.2
